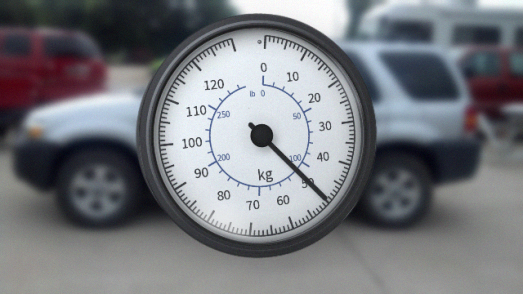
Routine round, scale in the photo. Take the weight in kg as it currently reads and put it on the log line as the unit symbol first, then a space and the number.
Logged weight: kg 50
